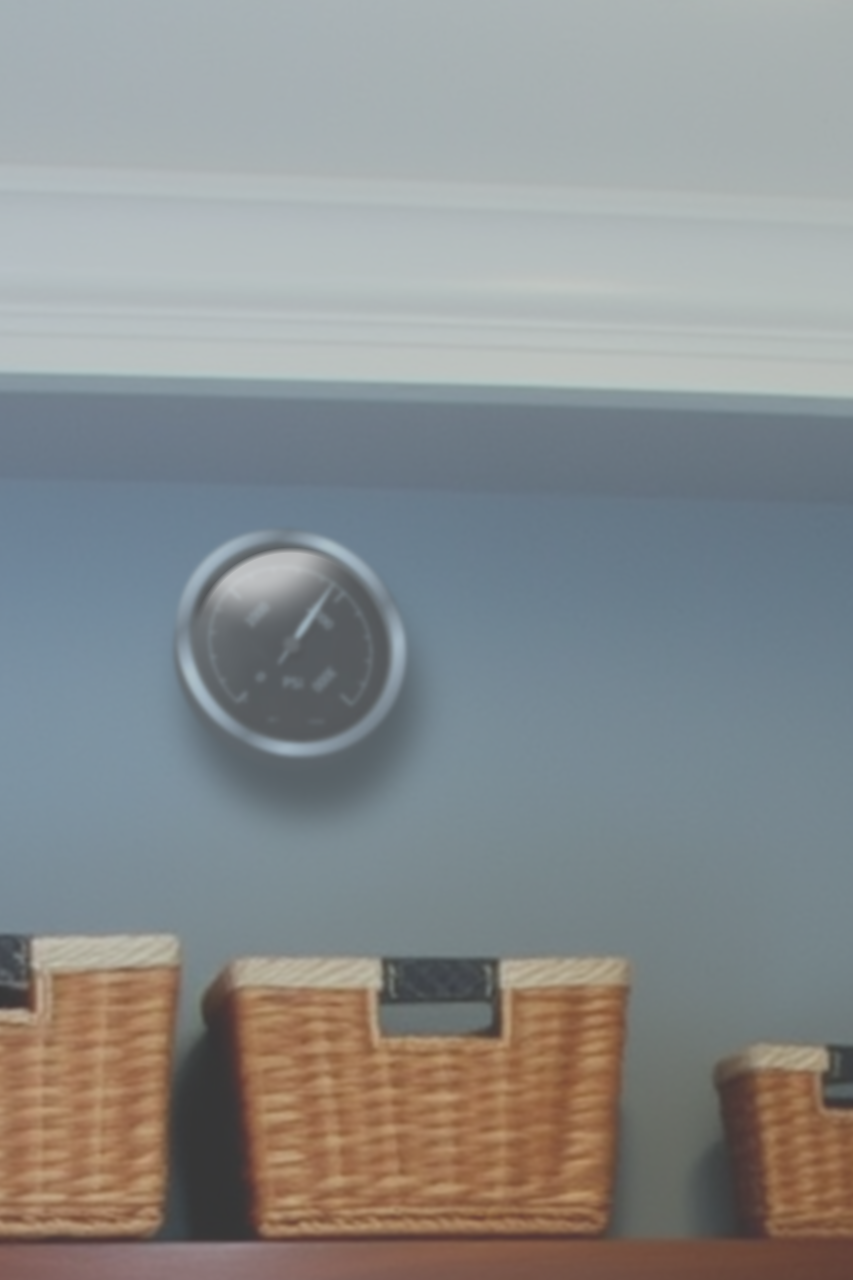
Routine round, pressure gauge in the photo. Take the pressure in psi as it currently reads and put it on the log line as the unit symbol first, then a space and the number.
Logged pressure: psi 1900
